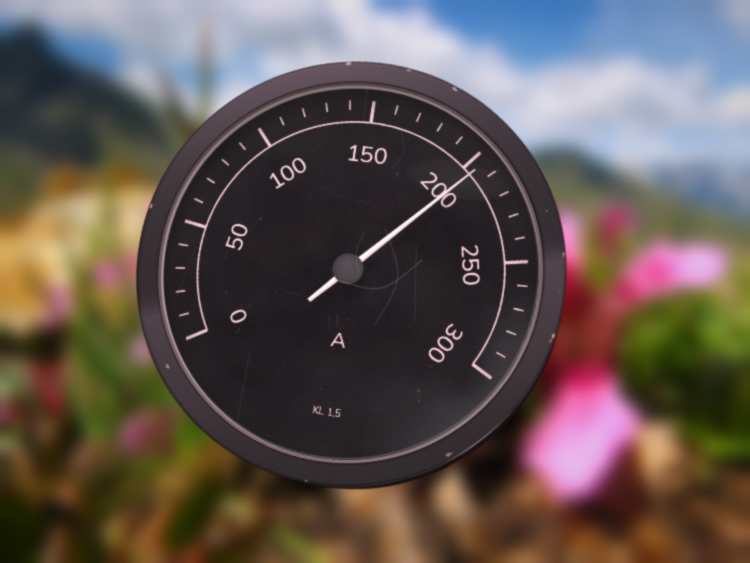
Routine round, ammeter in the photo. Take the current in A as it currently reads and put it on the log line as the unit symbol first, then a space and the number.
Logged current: A 205
